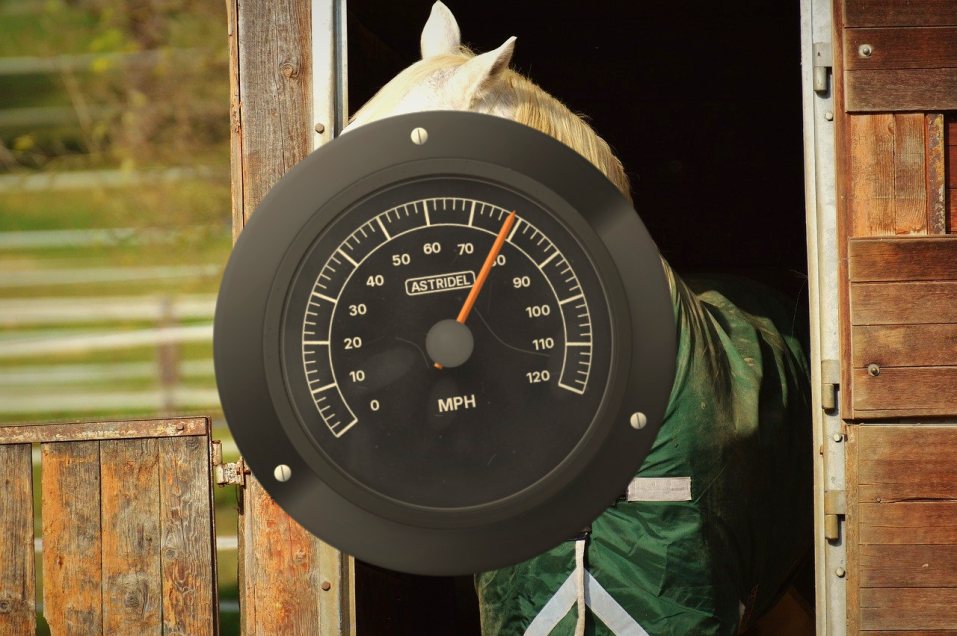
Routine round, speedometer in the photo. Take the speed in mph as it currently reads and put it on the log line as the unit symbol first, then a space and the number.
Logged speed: mph 78
